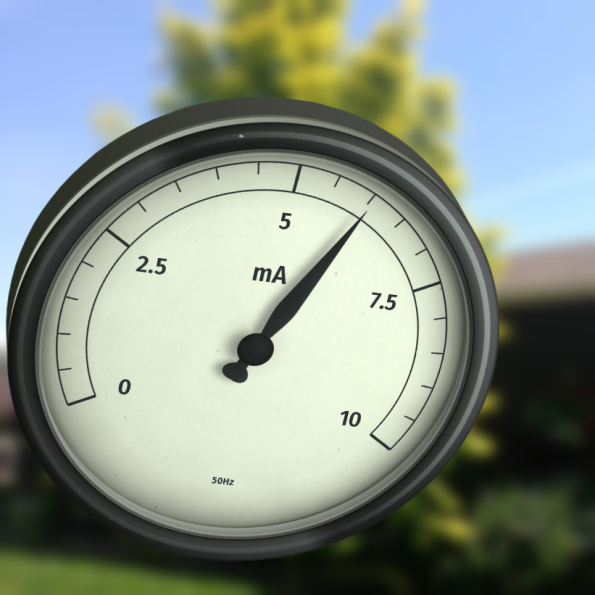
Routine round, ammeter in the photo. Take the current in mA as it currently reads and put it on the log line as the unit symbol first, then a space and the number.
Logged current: mA 6
